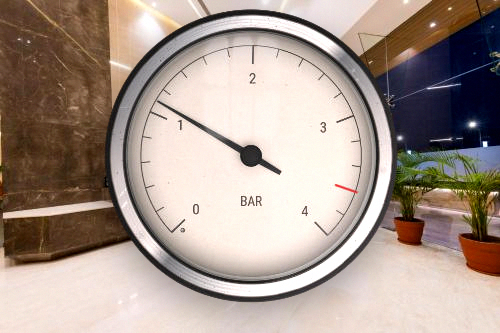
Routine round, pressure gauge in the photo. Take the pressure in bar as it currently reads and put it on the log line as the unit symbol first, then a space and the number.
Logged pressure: bar 1.1
